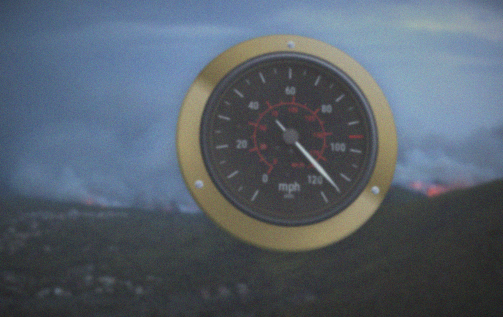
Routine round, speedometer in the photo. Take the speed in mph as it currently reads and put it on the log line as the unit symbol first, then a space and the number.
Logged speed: mph 115
